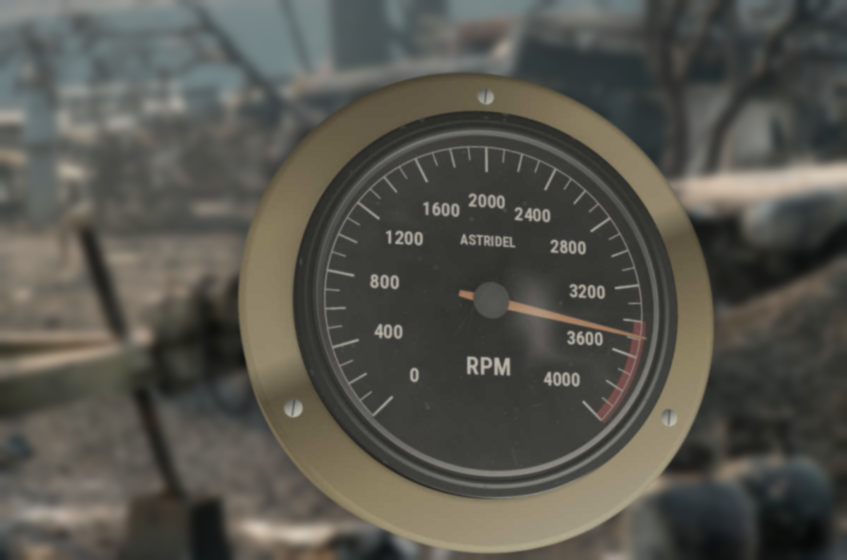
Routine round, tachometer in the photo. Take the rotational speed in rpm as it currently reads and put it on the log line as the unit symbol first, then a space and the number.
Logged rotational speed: rpm 3500
